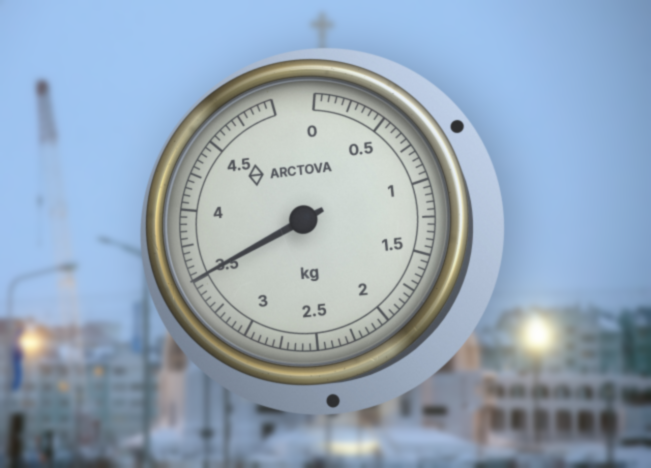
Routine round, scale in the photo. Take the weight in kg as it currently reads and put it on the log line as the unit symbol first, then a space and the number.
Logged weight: kg 3.5
